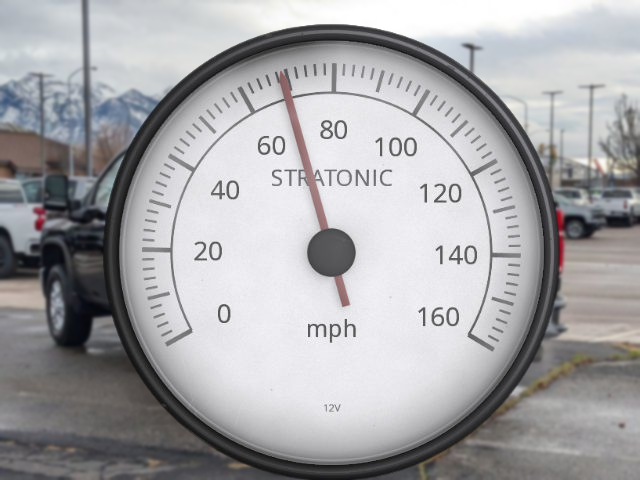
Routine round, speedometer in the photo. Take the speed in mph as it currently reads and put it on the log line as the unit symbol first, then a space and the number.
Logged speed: mph 69
